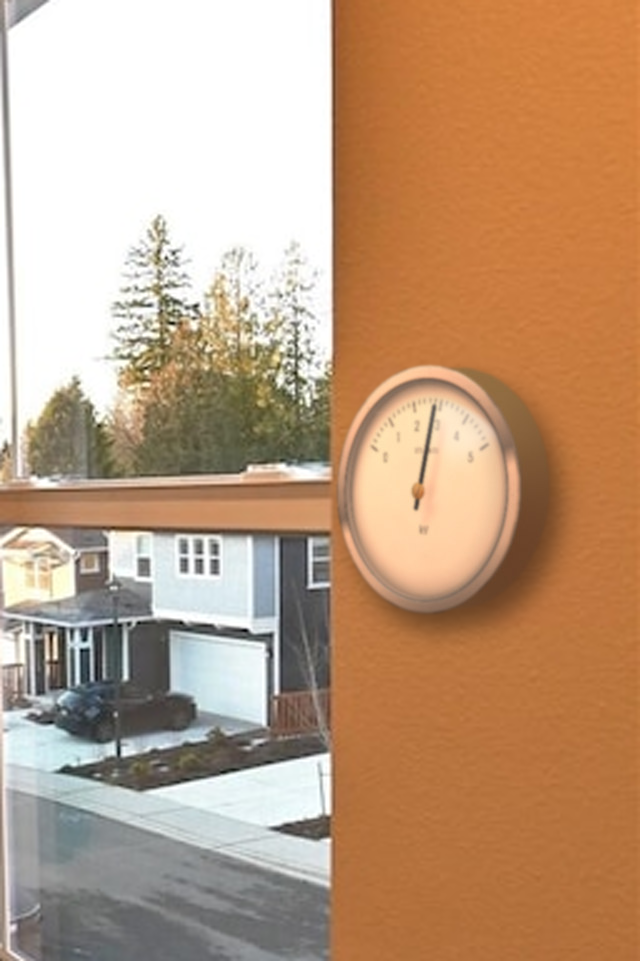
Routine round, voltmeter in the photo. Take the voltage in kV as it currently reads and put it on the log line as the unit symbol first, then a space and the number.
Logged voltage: kV 3
